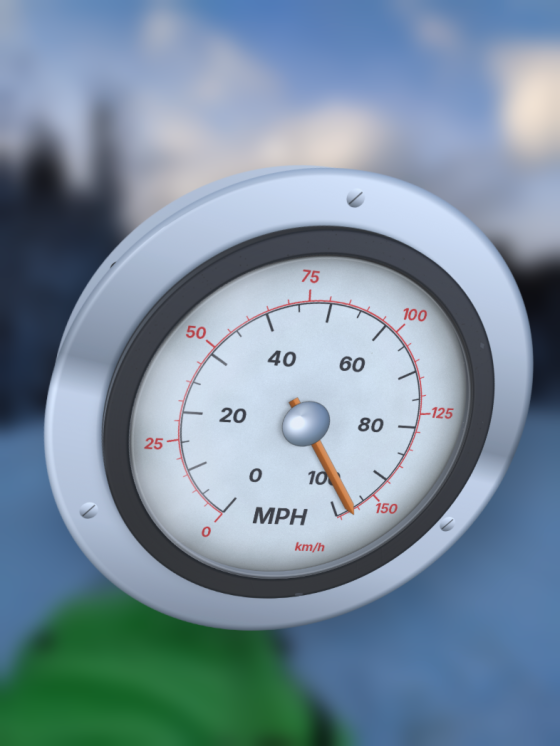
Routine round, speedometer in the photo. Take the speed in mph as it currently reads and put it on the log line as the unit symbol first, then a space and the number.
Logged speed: mph 97.5
